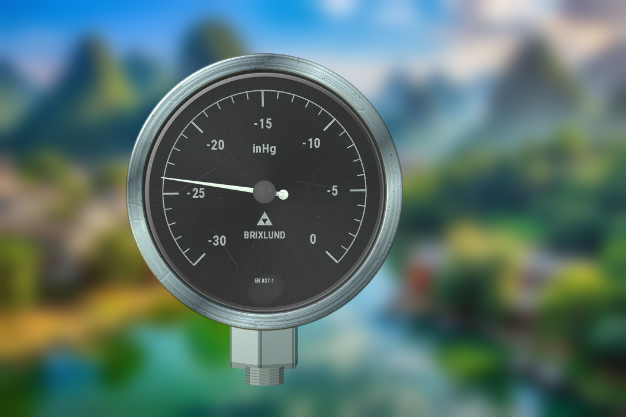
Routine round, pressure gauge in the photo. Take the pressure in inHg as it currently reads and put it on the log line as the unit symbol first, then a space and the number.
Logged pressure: inHg -24
